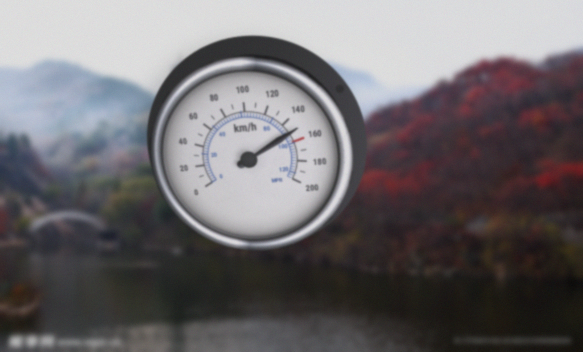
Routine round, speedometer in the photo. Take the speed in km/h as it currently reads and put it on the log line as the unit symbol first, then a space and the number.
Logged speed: km/h 150
